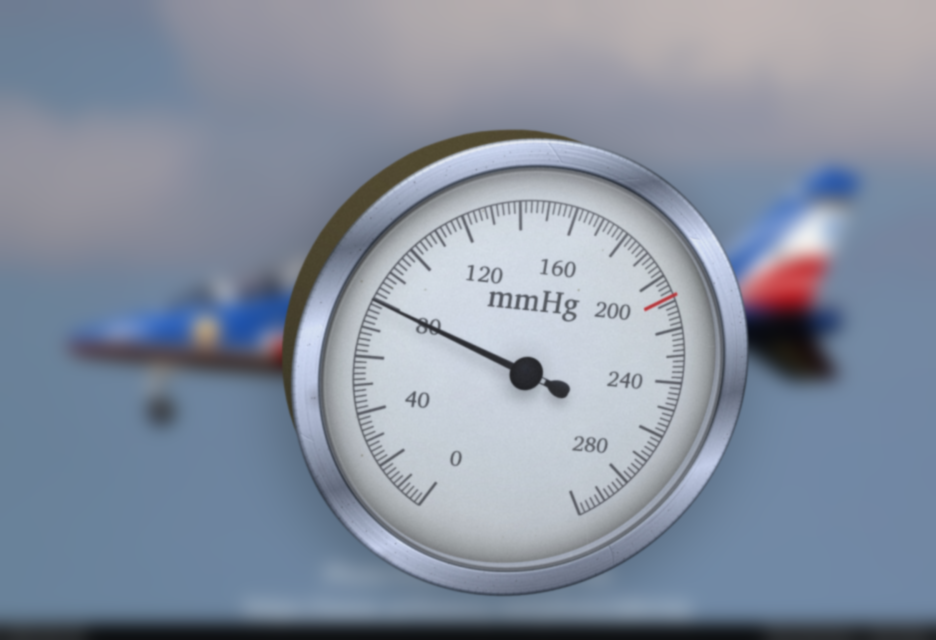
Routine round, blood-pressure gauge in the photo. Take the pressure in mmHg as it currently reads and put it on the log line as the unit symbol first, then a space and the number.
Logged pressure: mmHg 80
